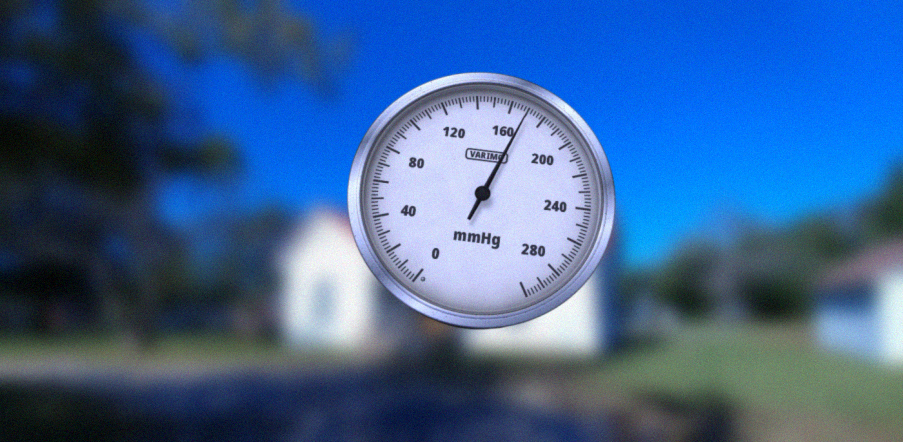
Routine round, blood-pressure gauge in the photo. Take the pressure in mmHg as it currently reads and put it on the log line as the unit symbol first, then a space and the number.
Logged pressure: mmHg 170
